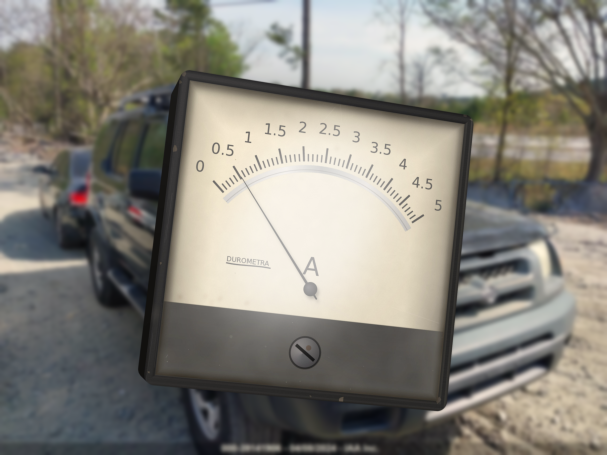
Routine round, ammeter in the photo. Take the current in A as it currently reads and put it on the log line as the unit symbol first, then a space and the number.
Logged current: A 0.5
